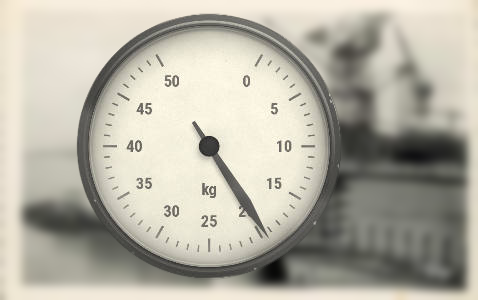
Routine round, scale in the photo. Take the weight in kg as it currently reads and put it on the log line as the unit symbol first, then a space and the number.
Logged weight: kg 19.5
